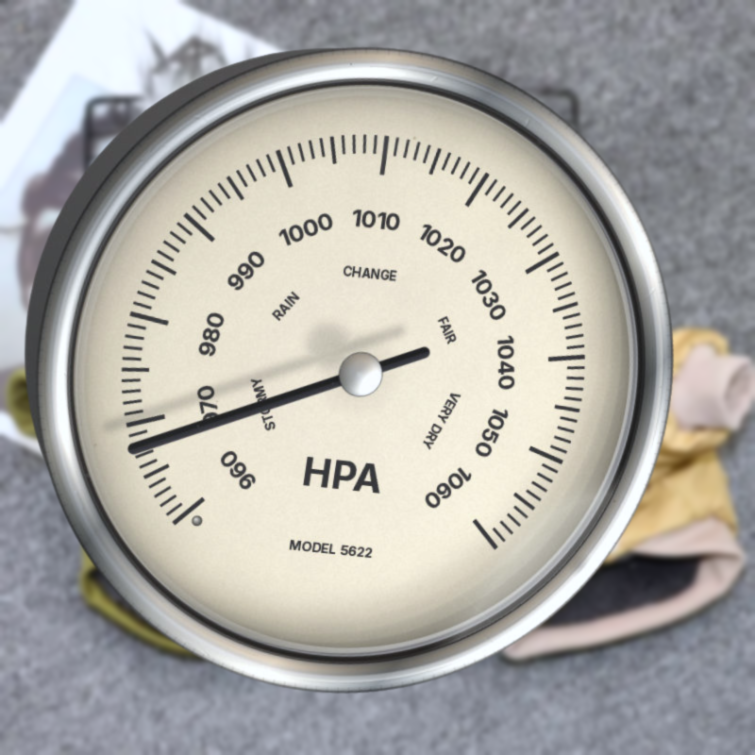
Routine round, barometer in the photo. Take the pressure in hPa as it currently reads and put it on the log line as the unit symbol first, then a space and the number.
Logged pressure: hPa 968
